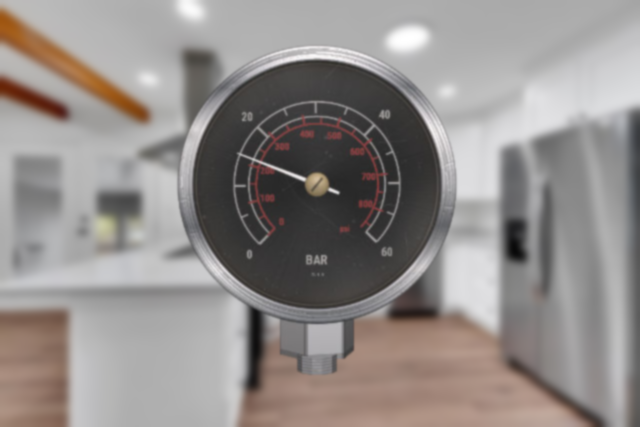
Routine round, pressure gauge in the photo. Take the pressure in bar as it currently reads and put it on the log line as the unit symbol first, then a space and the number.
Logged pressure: bar 15
